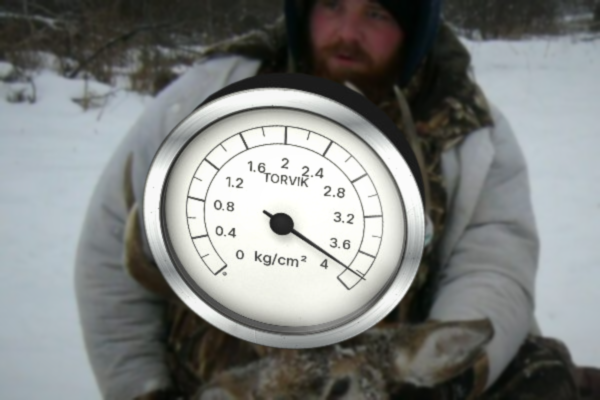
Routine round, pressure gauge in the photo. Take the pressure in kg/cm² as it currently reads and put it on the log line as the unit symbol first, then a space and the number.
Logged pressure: kg/cm² 3.8
